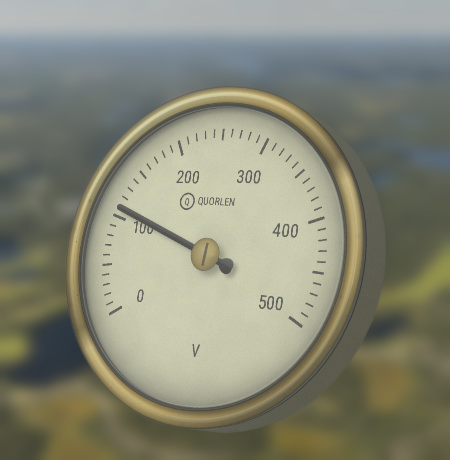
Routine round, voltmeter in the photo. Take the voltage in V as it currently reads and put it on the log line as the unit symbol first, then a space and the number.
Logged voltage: V 110
